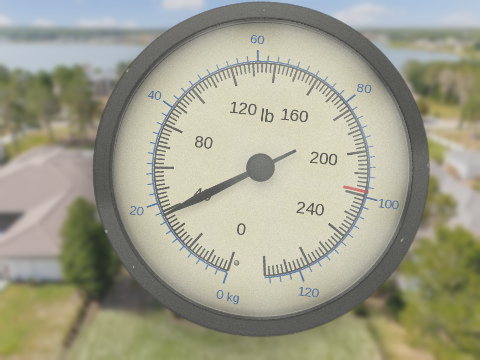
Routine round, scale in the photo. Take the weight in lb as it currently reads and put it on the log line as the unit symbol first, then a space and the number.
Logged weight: lb 38
